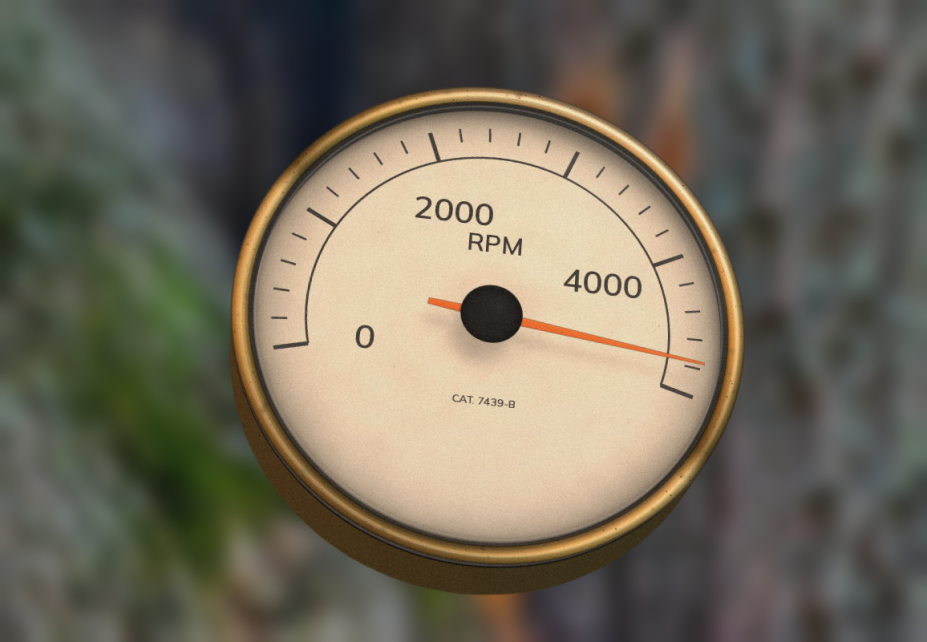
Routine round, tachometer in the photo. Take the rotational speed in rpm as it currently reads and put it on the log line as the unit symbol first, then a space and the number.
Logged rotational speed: rpm 4800
